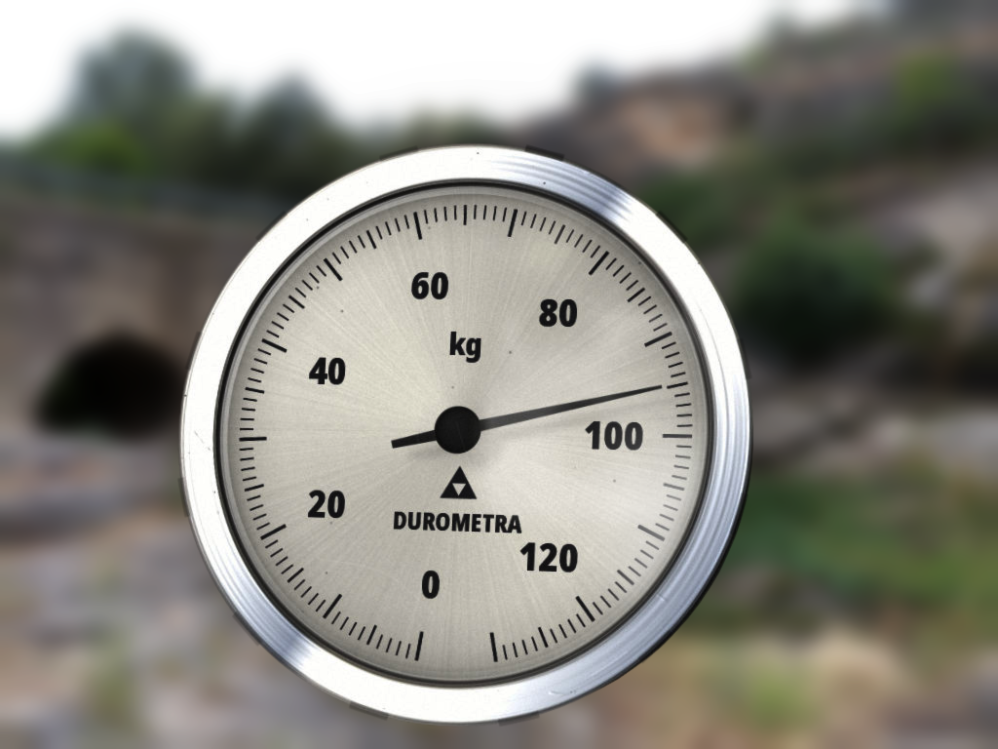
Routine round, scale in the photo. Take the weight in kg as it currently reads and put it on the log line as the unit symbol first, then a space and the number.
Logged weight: kg 95
